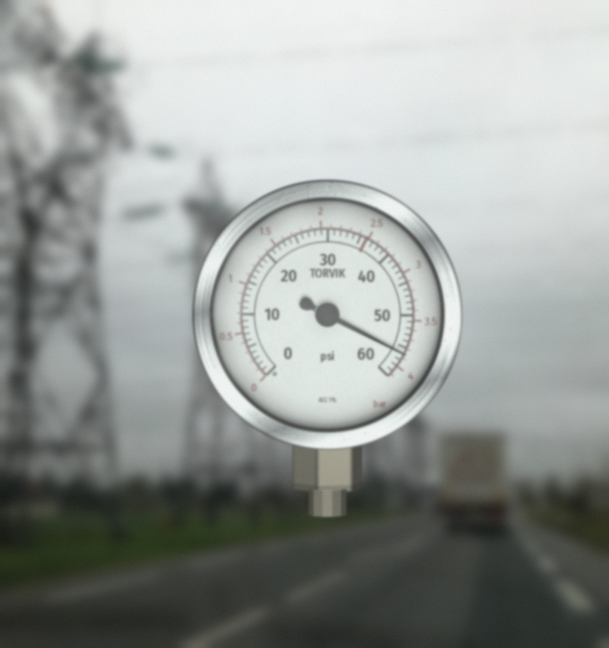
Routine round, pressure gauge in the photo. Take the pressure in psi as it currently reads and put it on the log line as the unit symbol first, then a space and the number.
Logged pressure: psi 56
